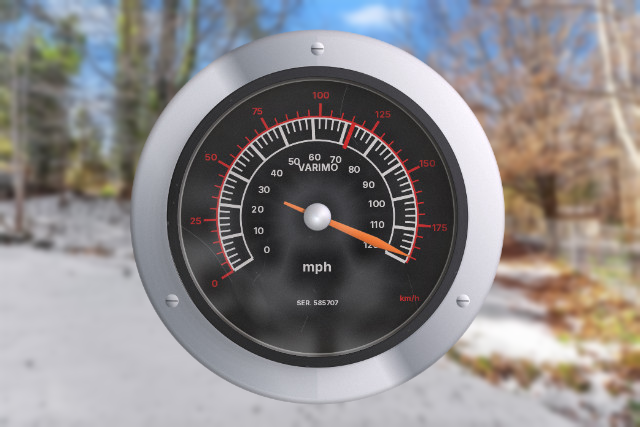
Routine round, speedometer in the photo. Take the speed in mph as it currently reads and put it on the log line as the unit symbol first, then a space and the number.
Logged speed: mph 118
